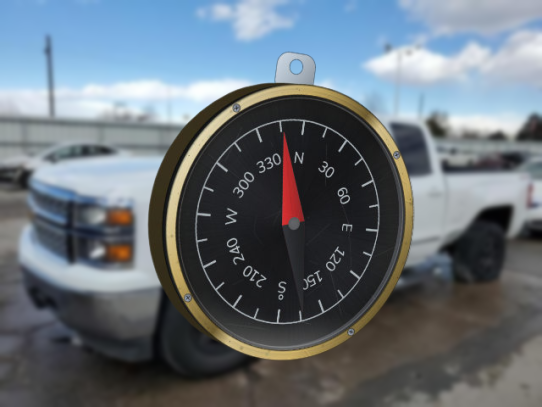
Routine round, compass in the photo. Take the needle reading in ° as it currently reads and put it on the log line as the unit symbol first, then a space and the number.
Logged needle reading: ° 345
